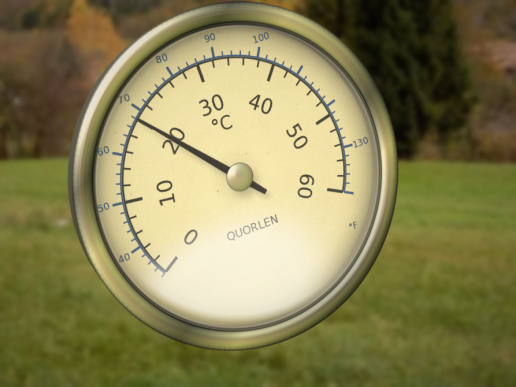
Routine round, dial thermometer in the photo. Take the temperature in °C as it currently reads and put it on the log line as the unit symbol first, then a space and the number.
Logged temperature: °C 20
